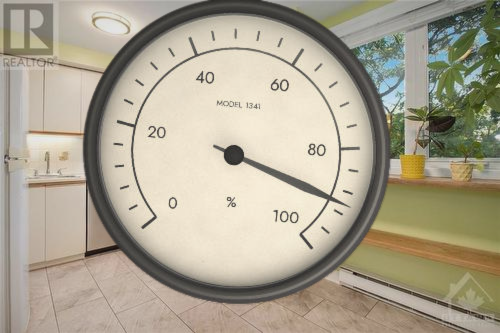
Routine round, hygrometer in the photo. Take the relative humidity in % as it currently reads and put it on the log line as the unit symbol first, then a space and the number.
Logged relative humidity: % 90
